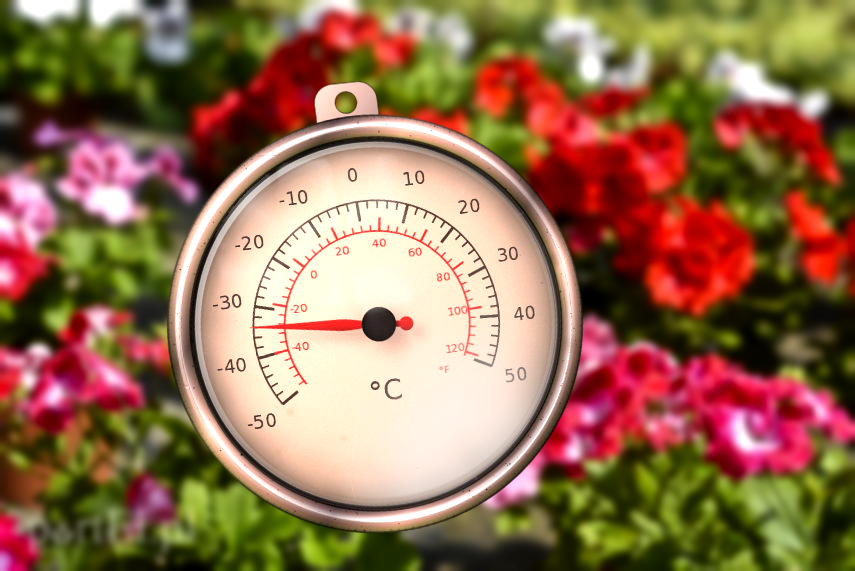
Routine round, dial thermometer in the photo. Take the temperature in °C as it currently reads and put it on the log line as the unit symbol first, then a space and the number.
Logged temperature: °C -34
